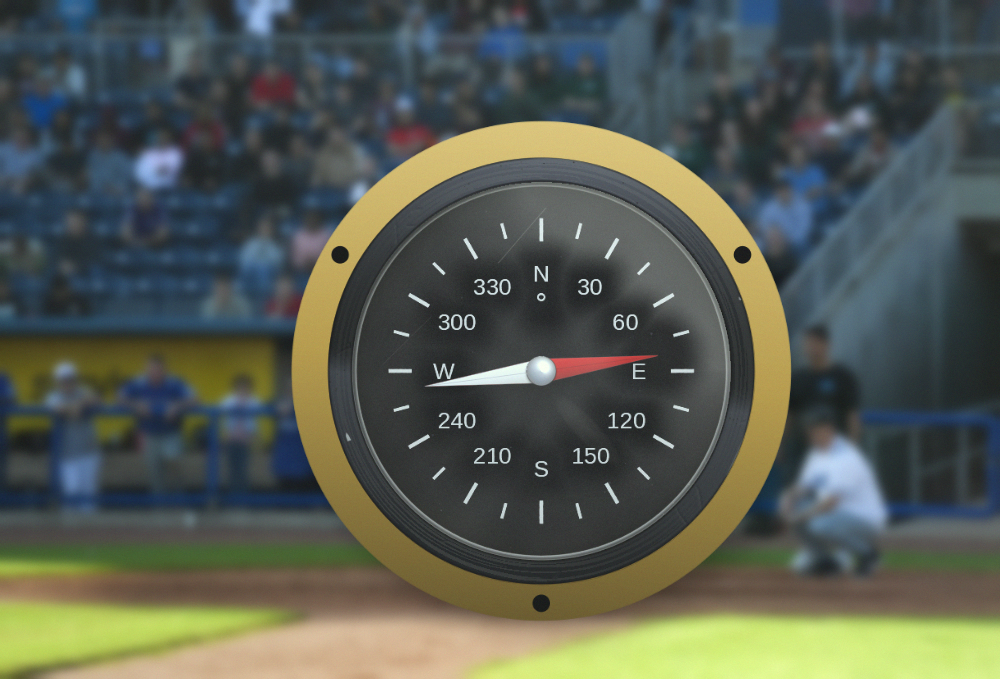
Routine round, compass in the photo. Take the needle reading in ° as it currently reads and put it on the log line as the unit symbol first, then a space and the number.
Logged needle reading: ° 82.5
